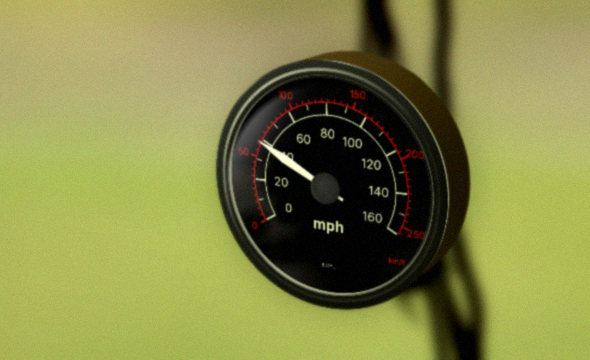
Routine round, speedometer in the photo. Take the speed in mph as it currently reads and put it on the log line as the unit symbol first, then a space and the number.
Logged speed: mph 40
